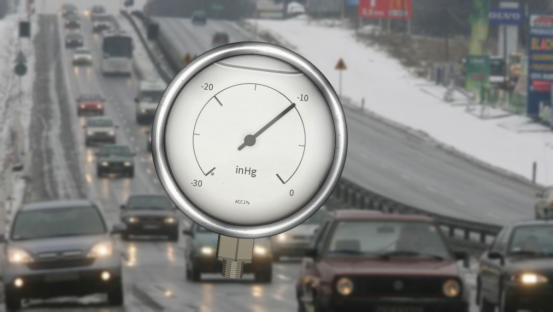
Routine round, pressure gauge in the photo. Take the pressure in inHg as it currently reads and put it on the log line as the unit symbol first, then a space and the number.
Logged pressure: inHg -10
